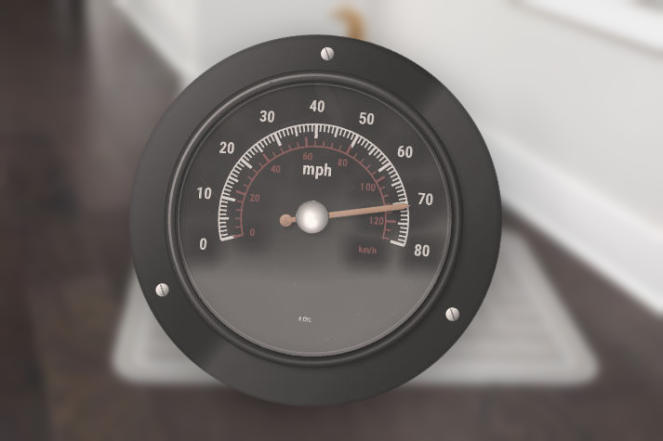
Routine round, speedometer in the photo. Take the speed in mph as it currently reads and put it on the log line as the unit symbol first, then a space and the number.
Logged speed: mph 71
